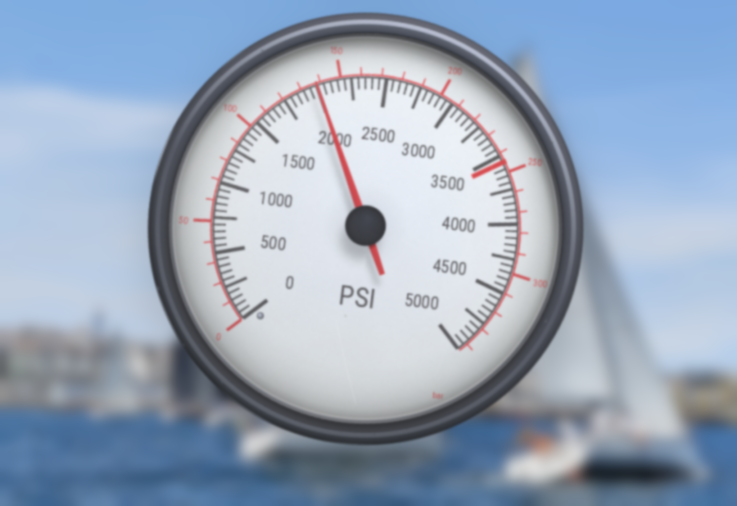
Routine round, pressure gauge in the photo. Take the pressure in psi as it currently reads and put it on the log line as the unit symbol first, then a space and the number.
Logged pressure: psi 2000
